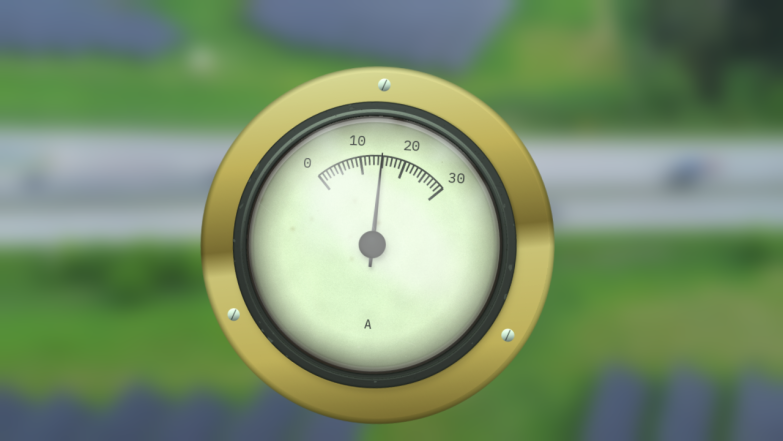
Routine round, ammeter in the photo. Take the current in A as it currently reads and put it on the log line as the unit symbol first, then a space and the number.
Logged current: A 15
